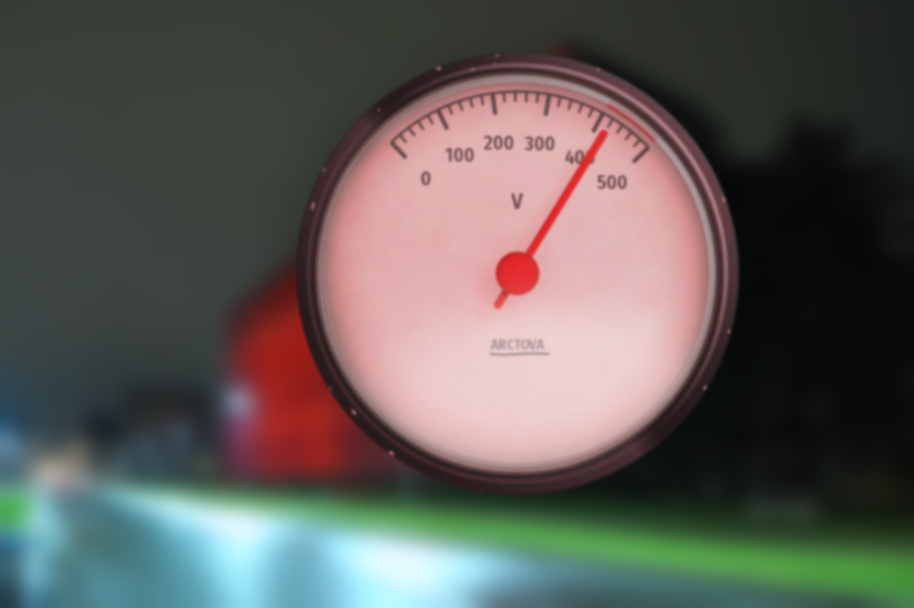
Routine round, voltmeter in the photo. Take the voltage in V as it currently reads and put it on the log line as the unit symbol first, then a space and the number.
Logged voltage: V 420
